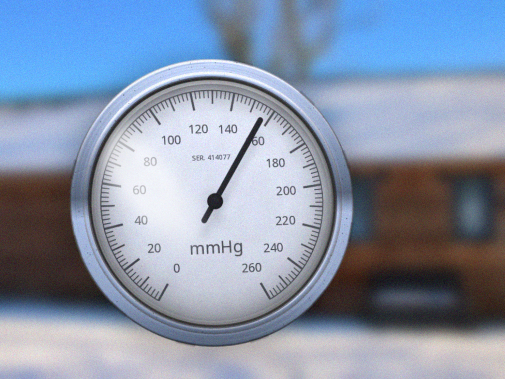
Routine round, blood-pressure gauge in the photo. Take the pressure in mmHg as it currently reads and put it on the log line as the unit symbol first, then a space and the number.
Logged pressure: mmHg 156
